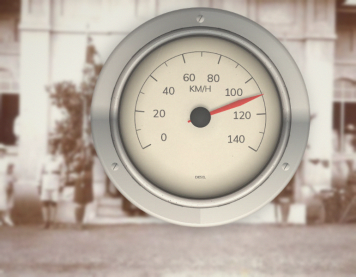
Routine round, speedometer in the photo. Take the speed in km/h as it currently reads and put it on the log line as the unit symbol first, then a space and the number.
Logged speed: km/h 110
